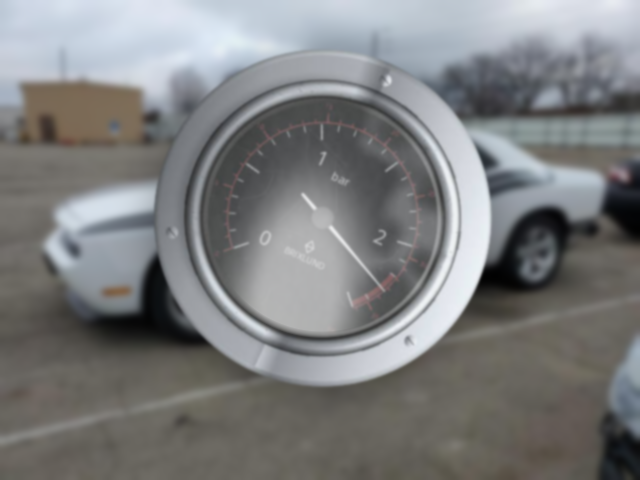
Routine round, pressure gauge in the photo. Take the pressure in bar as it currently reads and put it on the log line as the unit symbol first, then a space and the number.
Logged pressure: bar 2.3
